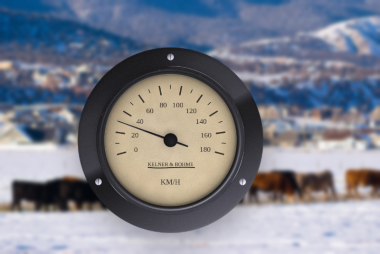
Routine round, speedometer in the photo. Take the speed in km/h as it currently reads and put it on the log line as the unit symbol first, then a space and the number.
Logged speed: km/h 30
